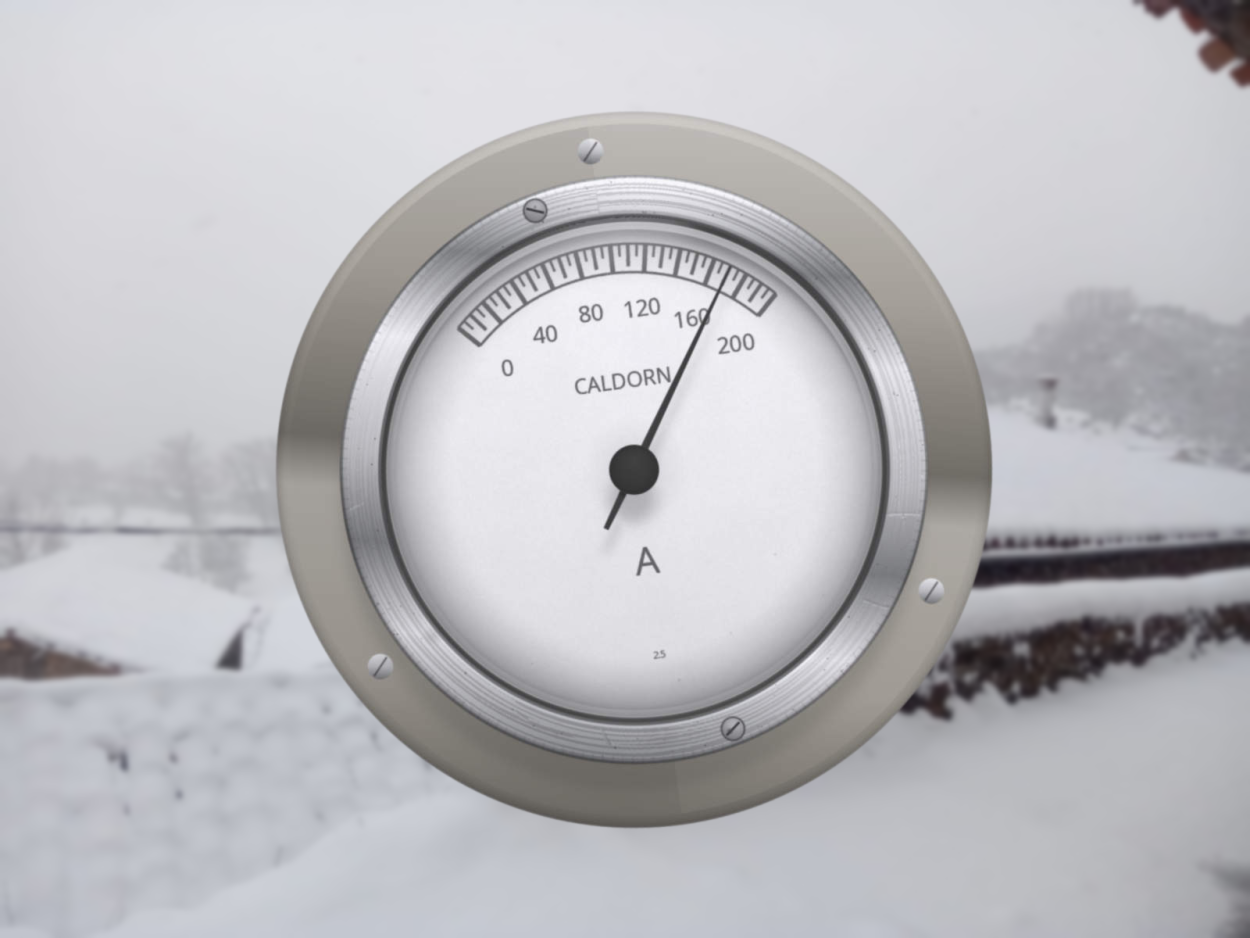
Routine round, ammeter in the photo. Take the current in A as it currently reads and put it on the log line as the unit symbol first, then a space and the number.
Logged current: A 170
